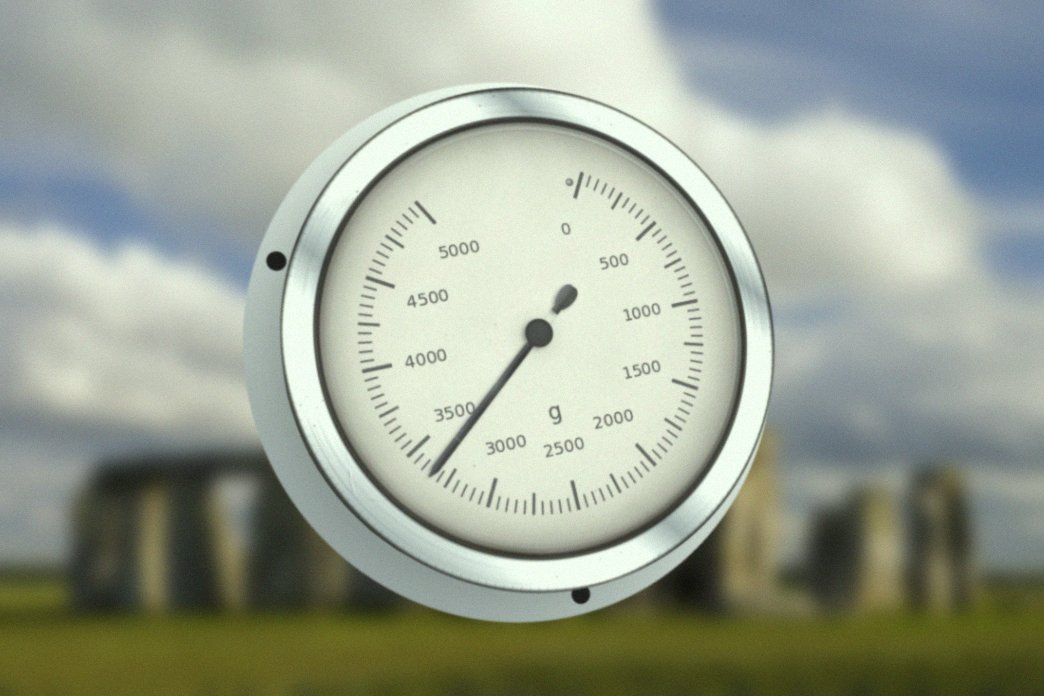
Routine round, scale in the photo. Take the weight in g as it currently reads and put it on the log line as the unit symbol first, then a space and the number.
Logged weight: g 3350
